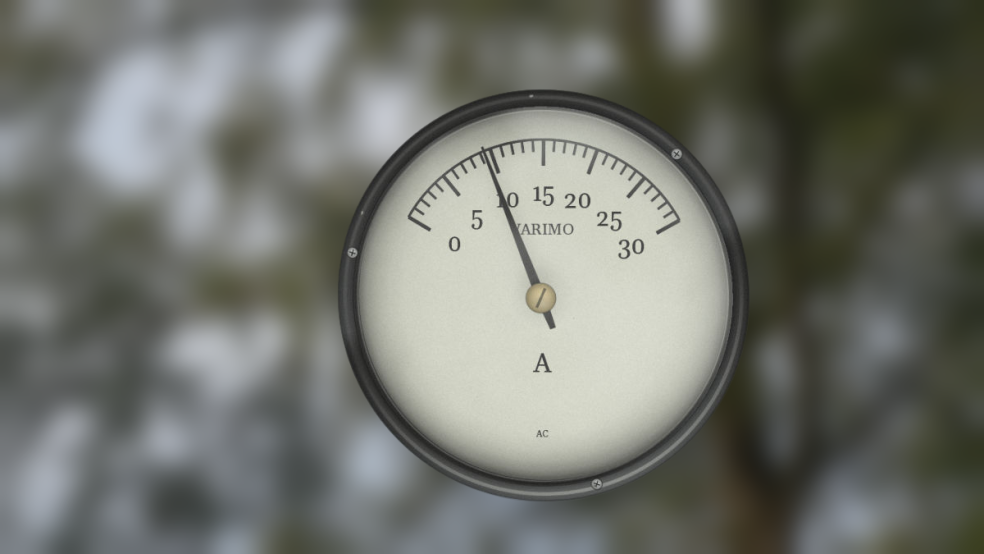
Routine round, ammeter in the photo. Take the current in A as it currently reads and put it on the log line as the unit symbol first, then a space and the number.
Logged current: A 9.5
